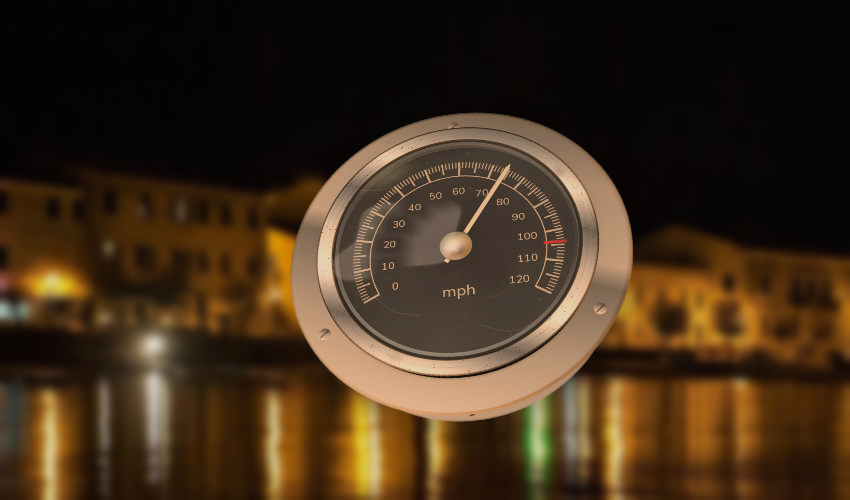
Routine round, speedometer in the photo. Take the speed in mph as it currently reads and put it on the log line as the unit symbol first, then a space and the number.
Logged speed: mph 75
